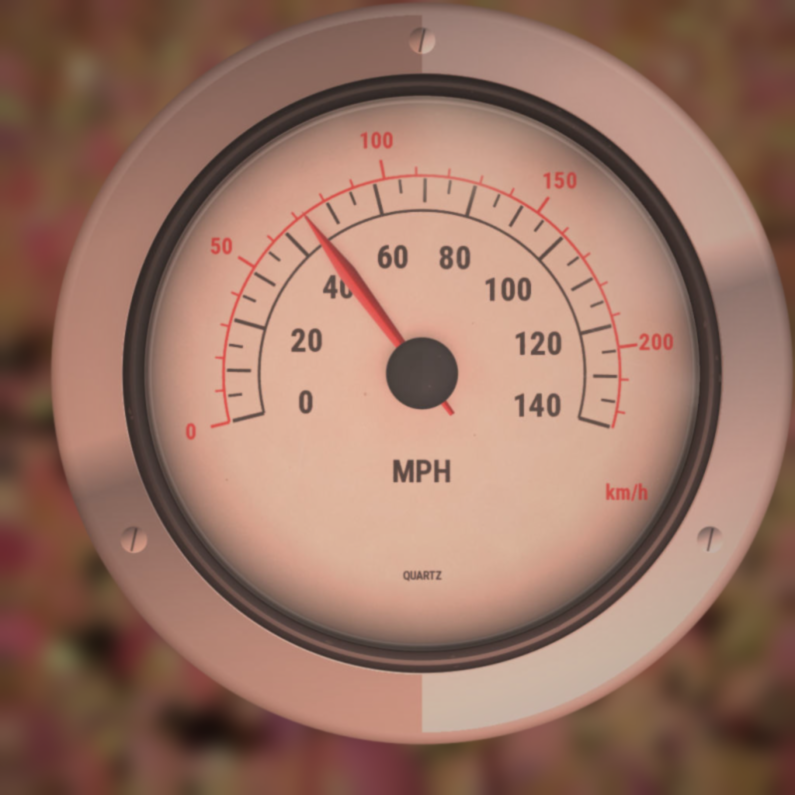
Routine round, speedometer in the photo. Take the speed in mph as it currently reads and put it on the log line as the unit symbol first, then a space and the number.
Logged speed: mph 45
